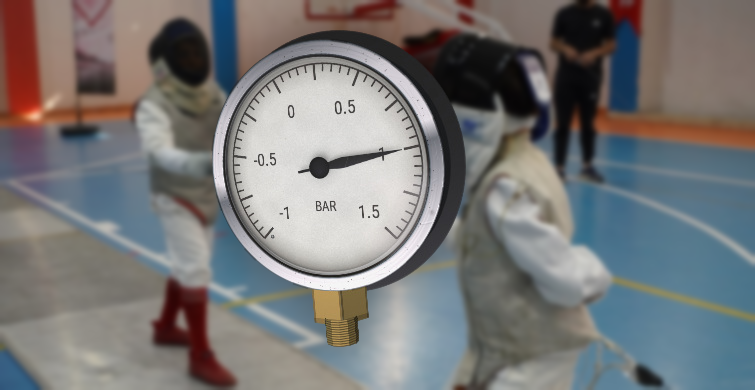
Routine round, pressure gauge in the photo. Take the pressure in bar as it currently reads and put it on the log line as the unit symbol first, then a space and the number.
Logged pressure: bar 1
